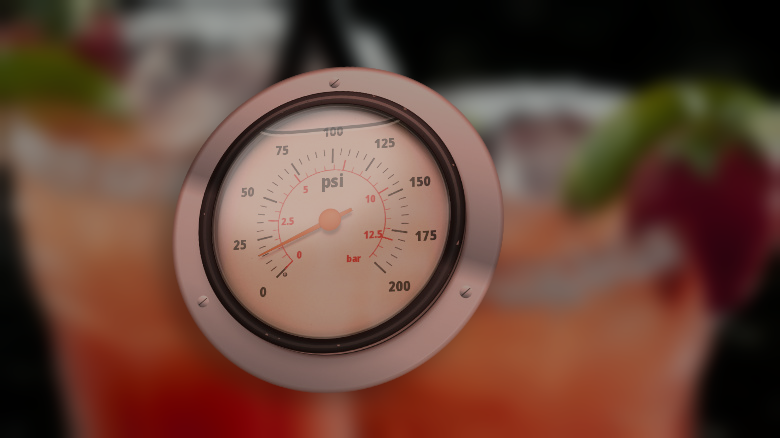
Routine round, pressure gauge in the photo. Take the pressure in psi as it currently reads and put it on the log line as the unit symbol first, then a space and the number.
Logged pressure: psi 15
